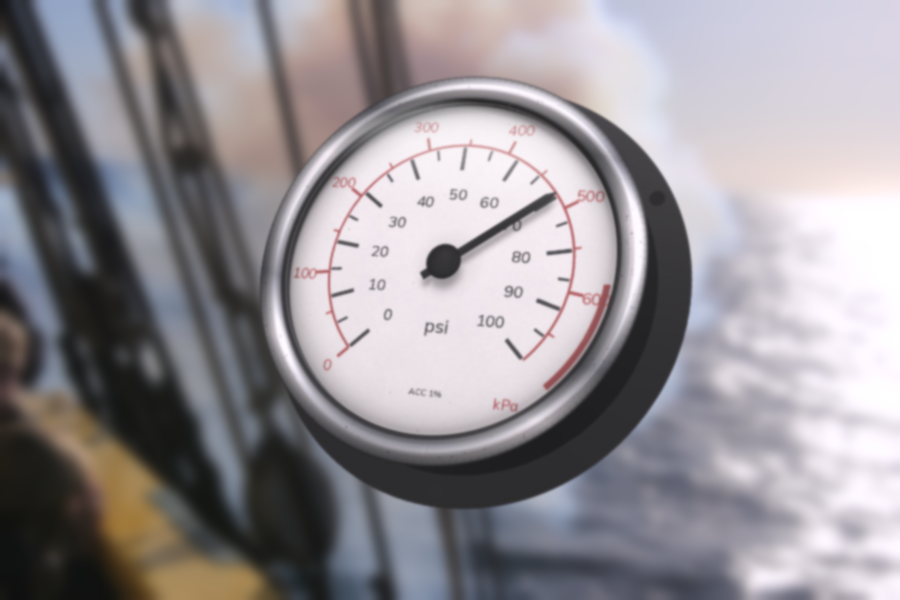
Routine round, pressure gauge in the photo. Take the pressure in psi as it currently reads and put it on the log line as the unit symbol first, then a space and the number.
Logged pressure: psi 70
